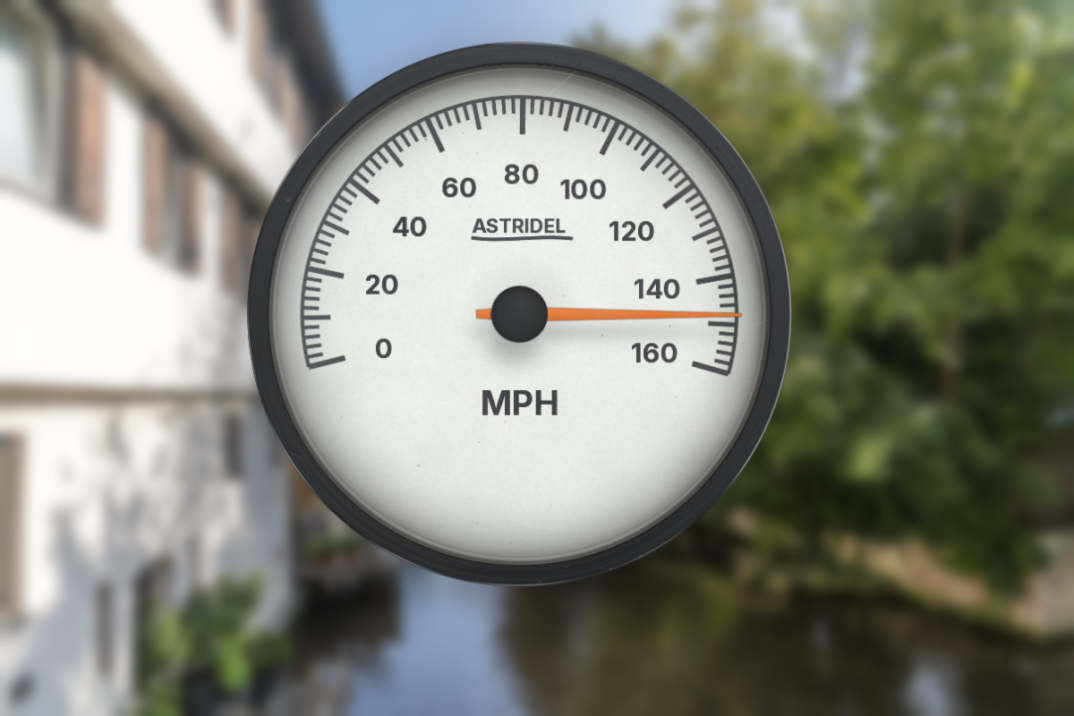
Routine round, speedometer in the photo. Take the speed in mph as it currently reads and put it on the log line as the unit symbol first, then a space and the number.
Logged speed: mph 148
